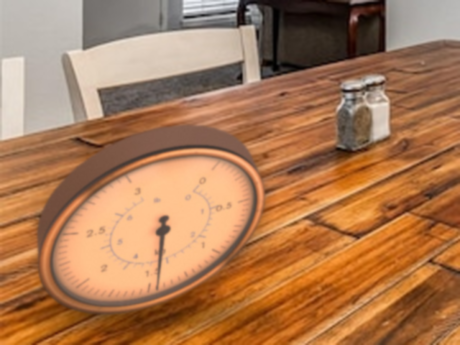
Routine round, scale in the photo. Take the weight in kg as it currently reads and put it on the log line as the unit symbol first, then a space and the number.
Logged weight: kg 1.45
